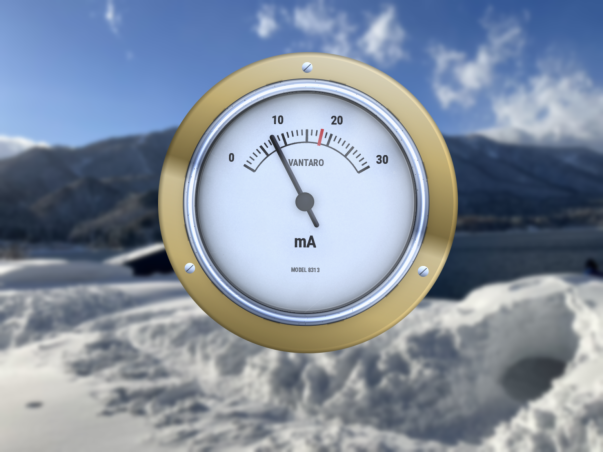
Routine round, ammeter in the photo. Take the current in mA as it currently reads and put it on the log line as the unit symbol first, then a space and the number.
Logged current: mA 8
